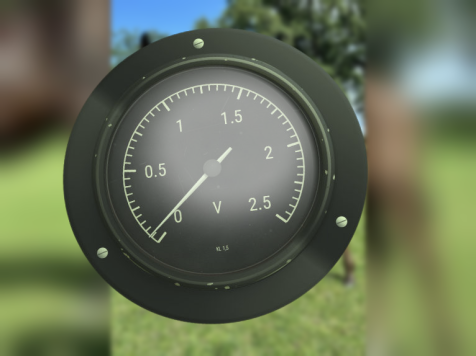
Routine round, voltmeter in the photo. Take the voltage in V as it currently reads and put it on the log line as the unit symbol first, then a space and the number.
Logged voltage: V 0.05
